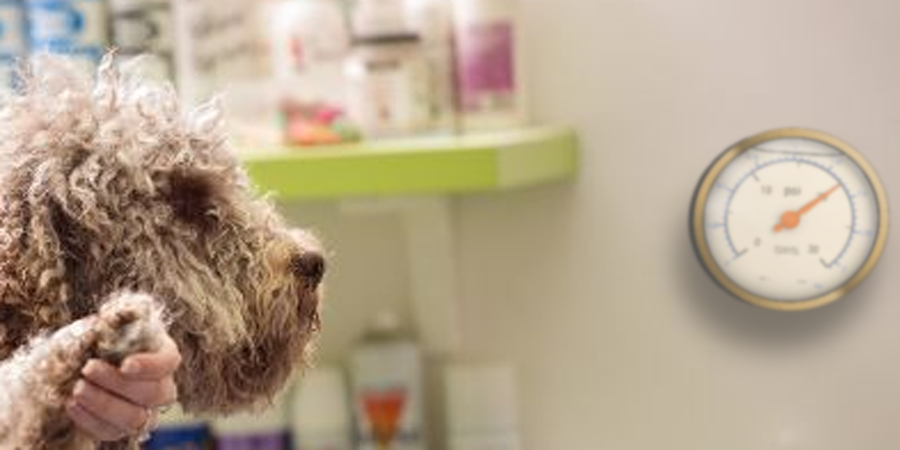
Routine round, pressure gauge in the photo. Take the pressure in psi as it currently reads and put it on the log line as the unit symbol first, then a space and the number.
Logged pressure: psi 20
